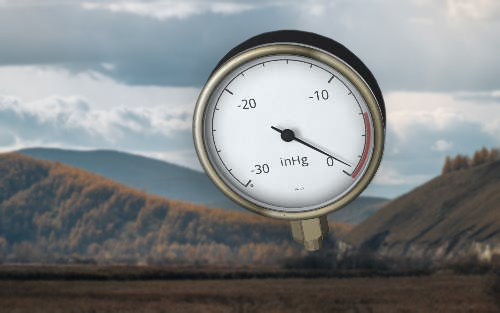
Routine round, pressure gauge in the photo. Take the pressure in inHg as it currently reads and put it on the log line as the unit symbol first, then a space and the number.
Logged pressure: inHg -1
